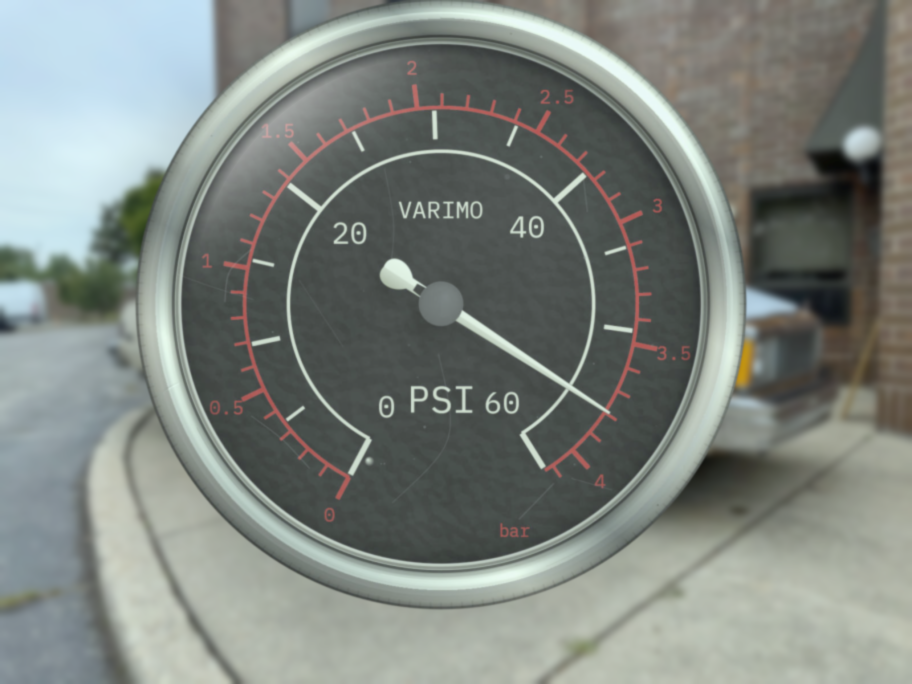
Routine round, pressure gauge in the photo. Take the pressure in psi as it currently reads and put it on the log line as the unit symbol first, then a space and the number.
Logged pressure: psi 55
